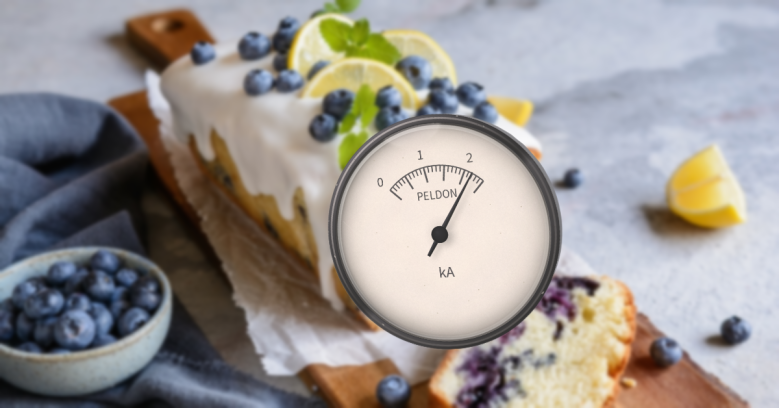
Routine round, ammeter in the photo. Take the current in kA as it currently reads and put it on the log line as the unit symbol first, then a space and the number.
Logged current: kA 2.2
